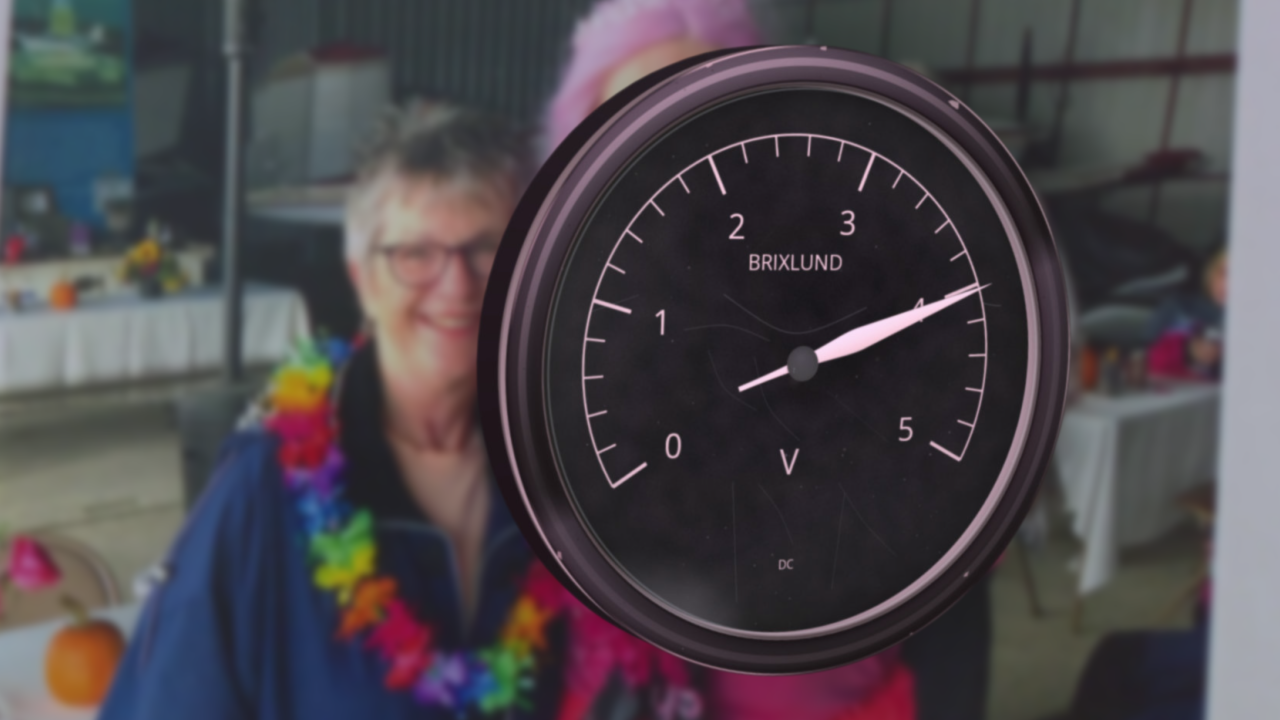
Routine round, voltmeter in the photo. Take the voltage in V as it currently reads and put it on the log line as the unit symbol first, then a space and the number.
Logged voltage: V 4
